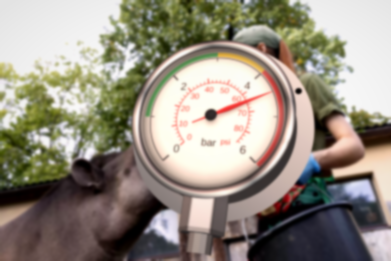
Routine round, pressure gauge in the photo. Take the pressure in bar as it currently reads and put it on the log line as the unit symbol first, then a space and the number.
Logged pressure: bar 4.5
